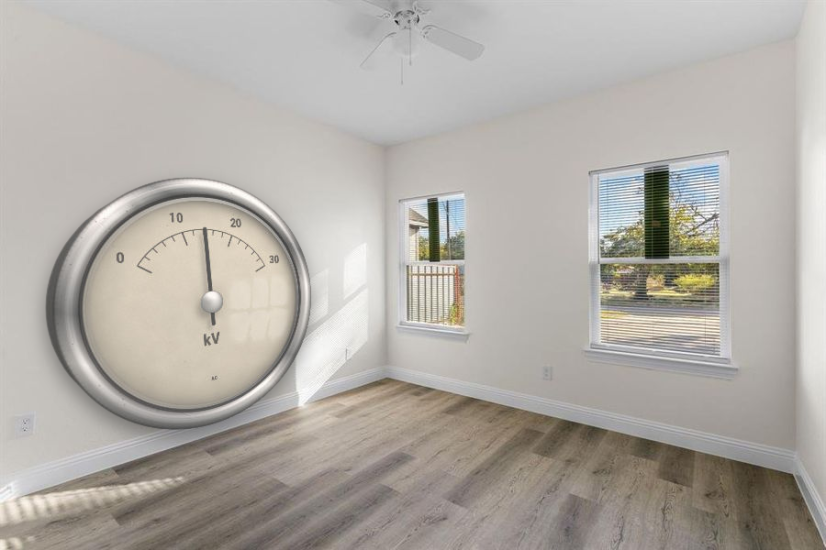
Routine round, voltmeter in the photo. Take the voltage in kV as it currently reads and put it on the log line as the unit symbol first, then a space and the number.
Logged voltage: kV 14
